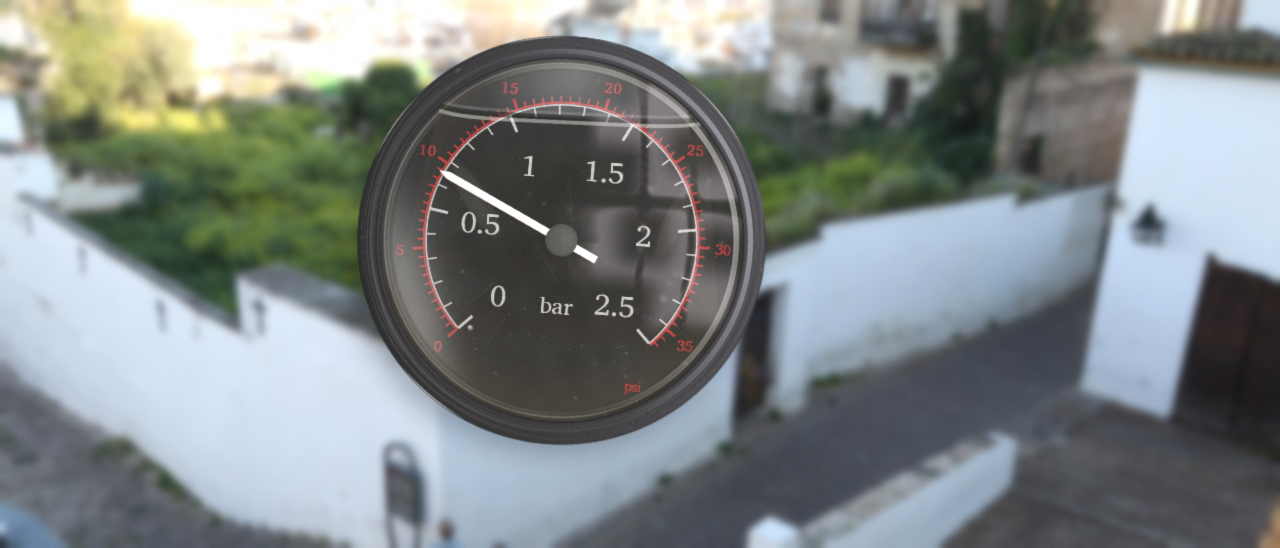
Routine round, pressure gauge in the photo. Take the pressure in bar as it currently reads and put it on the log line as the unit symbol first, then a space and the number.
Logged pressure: bar 0.65
